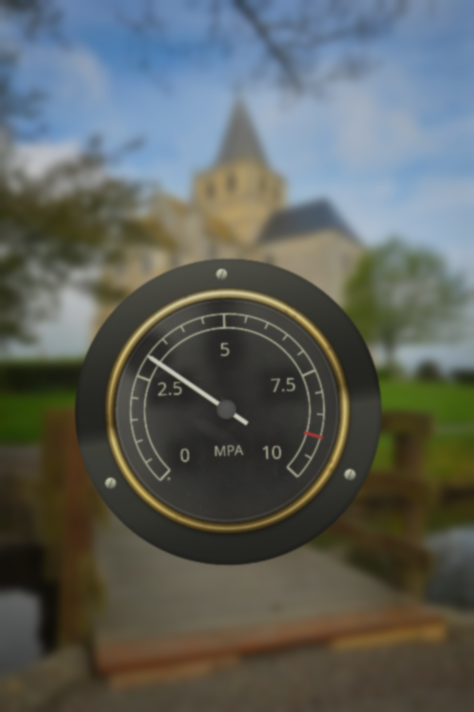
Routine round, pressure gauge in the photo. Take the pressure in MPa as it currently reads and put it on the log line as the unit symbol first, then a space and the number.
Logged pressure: MPa 3
